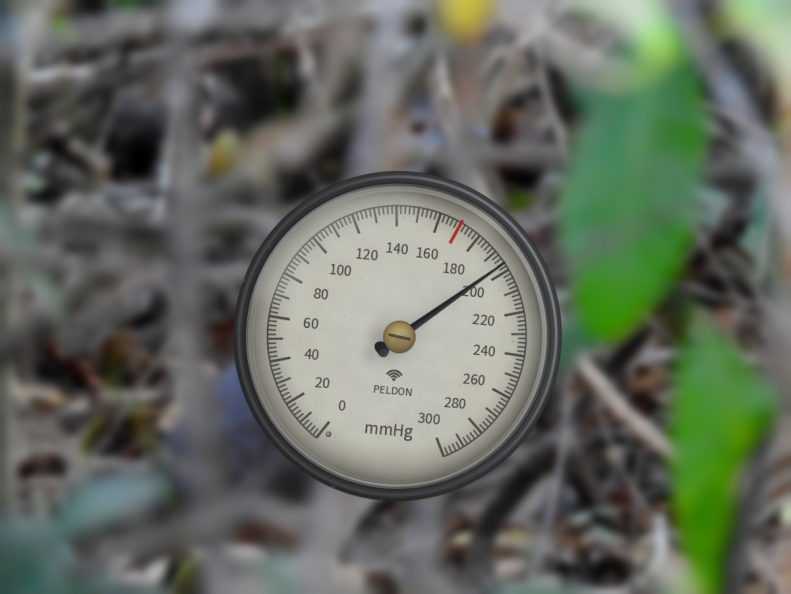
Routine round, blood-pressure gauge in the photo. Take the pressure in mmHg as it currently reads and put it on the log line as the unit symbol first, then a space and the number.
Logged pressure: mmHg 196
